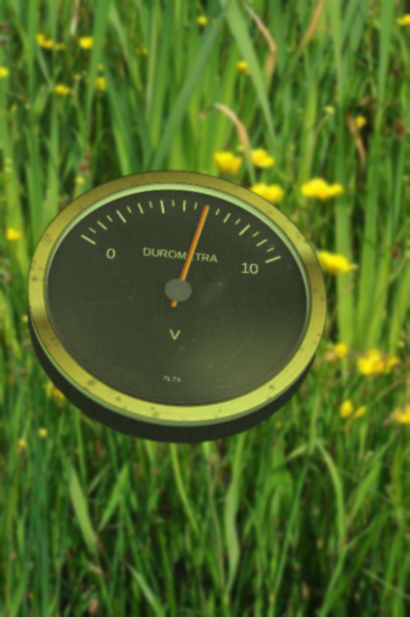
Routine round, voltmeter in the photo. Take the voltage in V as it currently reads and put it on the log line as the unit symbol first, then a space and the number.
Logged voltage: V 6
